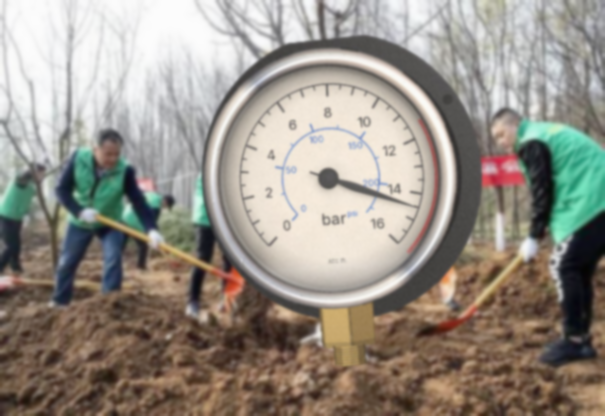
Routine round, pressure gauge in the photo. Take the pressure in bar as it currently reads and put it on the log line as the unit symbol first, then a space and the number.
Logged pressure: bar 14.5
